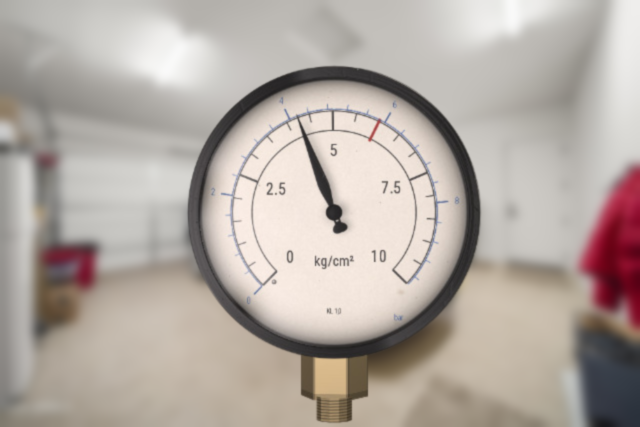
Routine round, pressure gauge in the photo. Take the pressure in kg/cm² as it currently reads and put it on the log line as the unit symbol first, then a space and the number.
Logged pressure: kg/cm² 4.25
